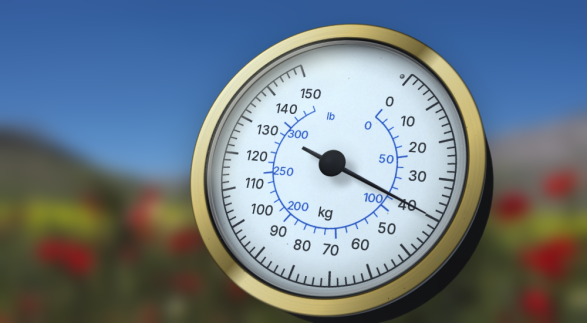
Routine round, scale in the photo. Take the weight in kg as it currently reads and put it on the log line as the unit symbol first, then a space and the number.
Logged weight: kg 40
